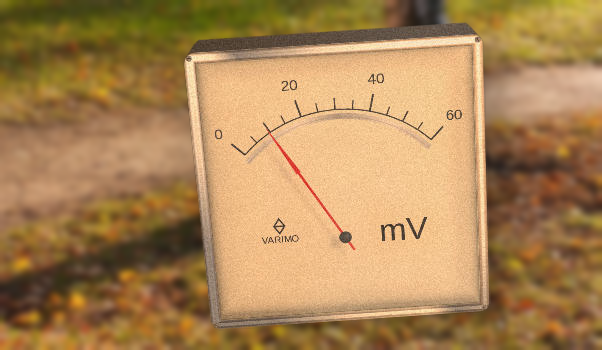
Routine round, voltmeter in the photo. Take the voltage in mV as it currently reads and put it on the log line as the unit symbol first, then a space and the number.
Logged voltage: mV 10
